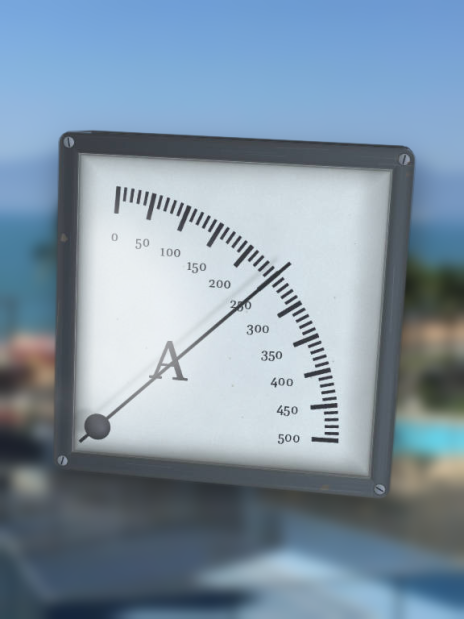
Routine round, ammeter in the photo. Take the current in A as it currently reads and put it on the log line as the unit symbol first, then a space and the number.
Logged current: A 250
